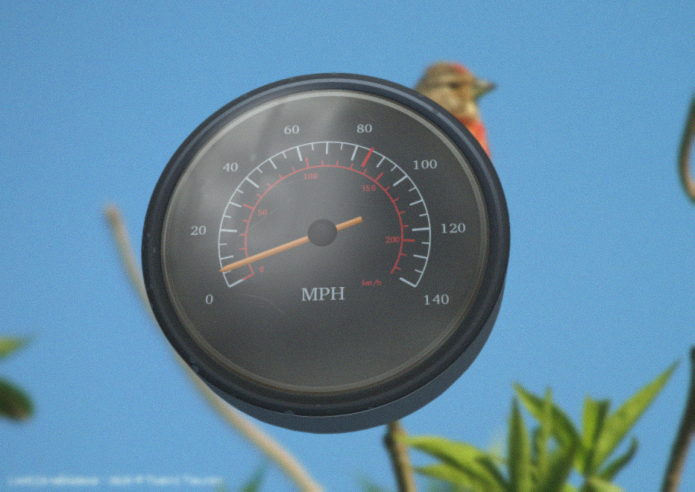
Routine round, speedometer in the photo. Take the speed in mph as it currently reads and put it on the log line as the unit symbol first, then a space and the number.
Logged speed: mph 5
